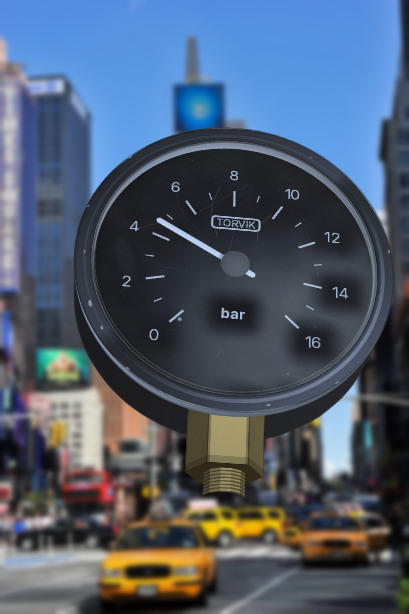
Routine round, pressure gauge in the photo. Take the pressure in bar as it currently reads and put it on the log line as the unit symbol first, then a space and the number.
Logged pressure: bar 4.5
